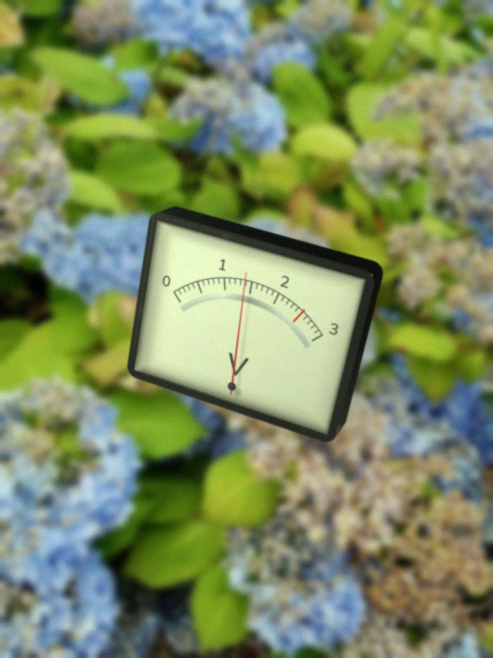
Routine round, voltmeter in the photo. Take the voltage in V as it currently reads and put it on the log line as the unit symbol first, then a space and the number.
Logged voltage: V 1.4
